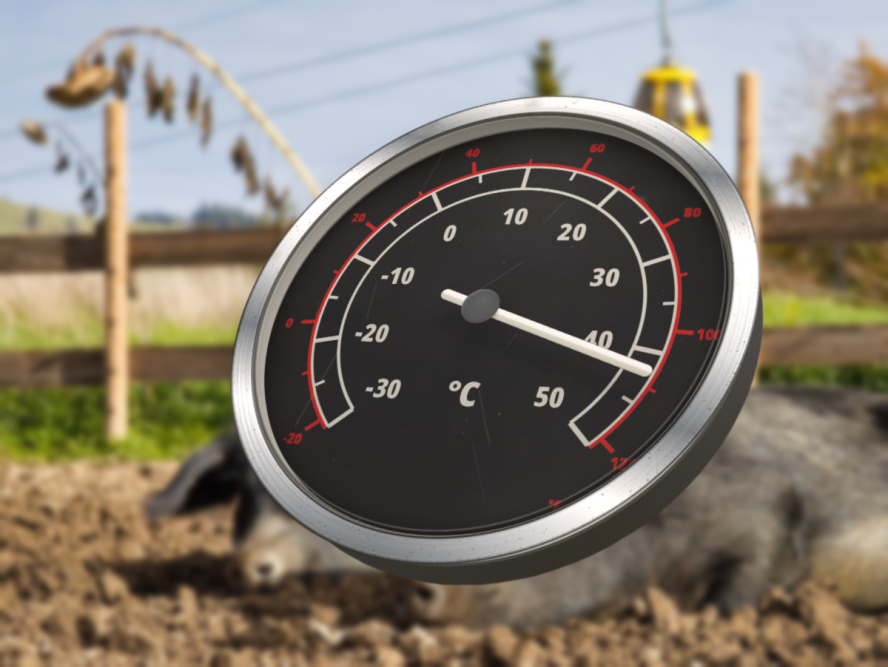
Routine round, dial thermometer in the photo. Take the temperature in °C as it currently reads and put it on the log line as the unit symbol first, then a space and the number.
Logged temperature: °C 42.5
